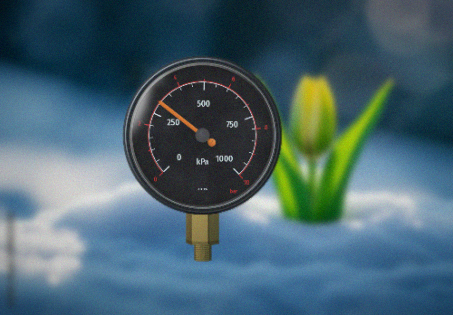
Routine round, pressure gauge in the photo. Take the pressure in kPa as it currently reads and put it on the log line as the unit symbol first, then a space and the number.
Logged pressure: kPa 300
